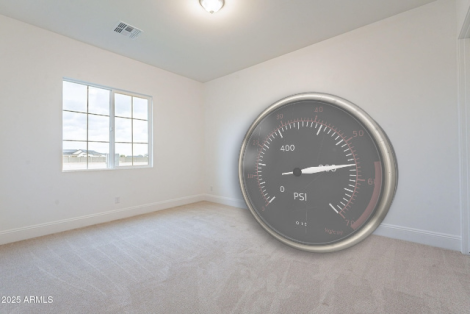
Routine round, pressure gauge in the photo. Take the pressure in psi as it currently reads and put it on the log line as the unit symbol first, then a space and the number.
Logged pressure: psi 800
